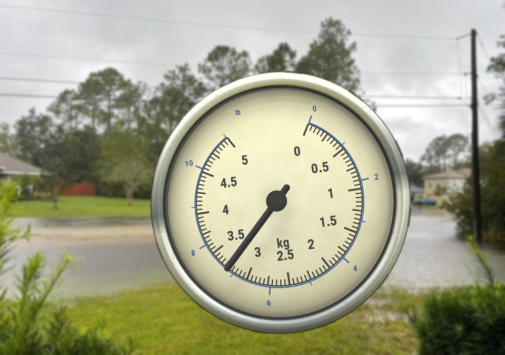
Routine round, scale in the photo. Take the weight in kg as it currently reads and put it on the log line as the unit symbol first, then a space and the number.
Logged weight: kg 3.25
